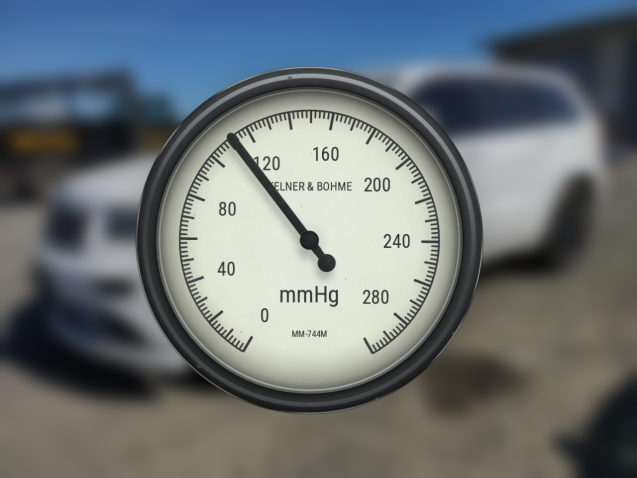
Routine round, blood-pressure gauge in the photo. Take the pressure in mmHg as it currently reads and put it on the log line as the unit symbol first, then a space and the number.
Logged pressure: mmHg 112
